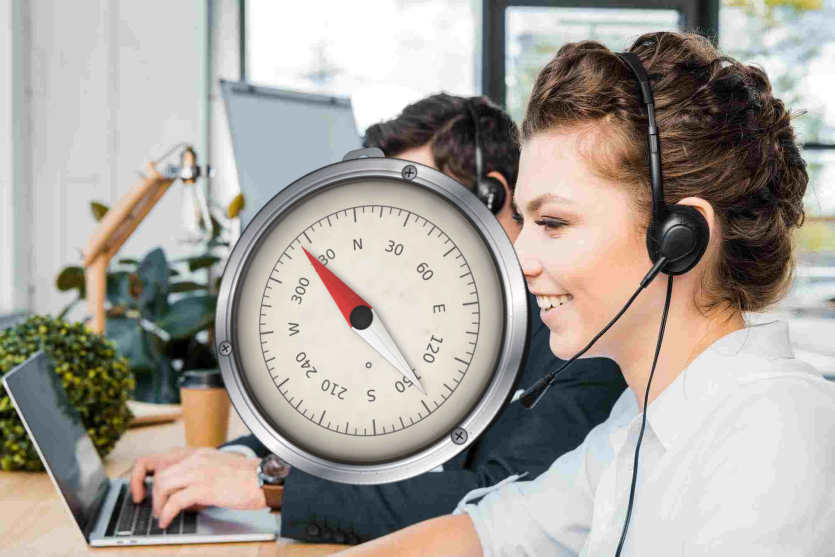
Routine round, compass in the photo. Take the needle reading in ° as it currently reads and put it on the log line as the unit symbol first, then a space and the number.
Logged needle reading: ° 325
